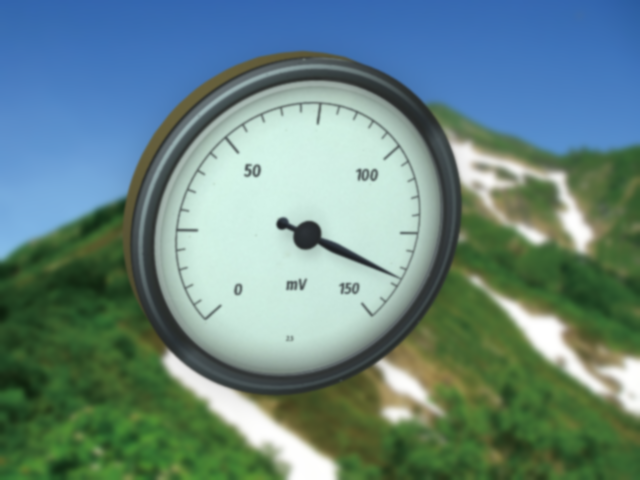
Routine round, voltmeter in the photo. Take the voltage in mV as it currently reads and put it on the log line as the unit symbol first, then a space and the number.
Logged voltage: mV 137.5
